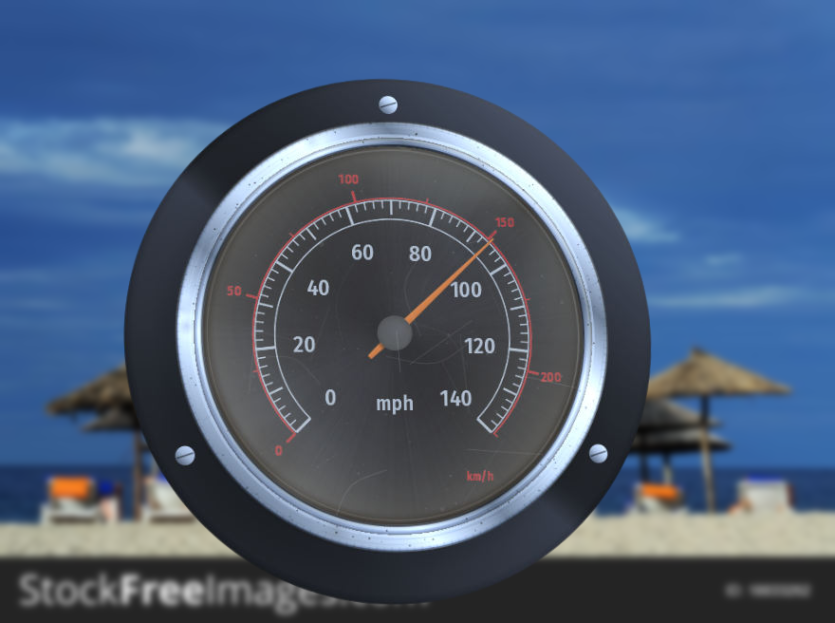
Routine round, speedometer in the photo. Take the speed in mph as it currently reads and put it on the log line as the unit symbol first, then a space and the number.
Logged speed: mph 94
